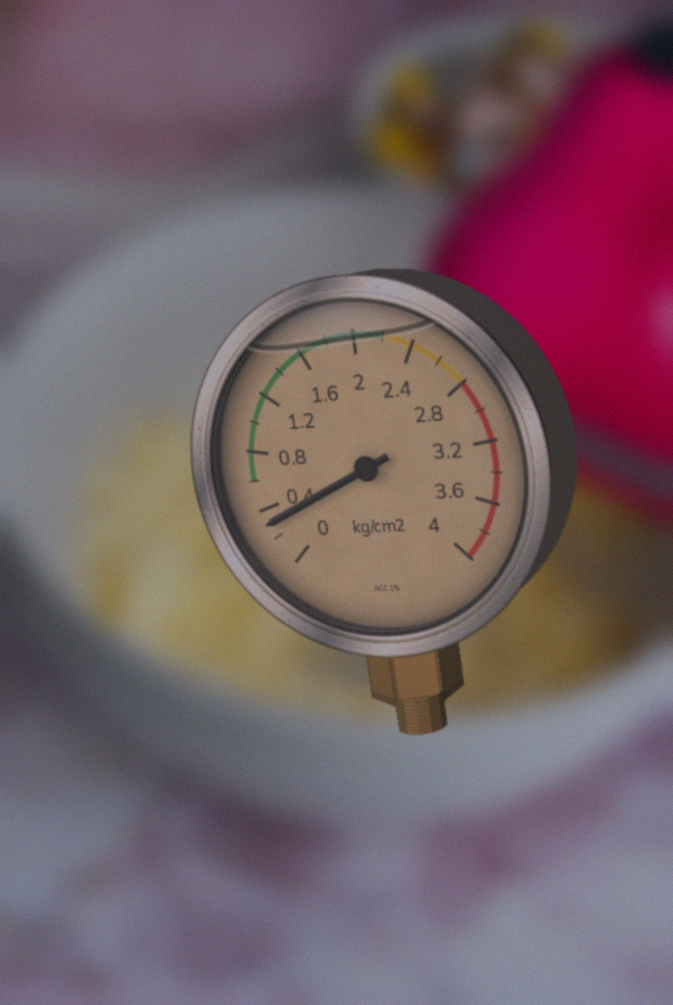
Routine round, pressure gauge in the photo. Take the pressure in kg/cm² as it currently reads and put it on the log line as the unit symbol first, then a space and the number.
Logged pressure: kg/cm² 0.3
